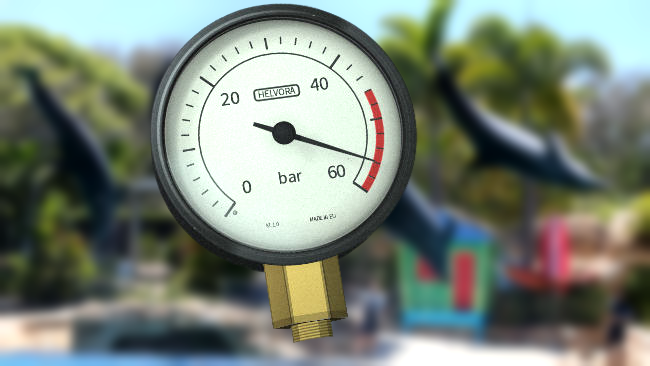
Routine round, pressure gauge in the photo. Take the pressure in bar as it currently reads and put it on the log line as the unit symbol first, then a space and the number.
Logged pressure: bar 56
